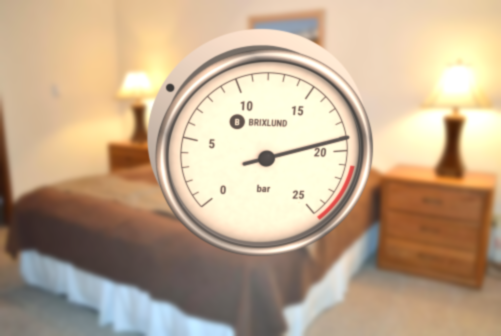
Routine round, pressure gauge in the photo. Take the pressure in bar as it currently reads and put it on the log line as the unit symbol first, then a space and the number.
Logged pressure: bar 19
